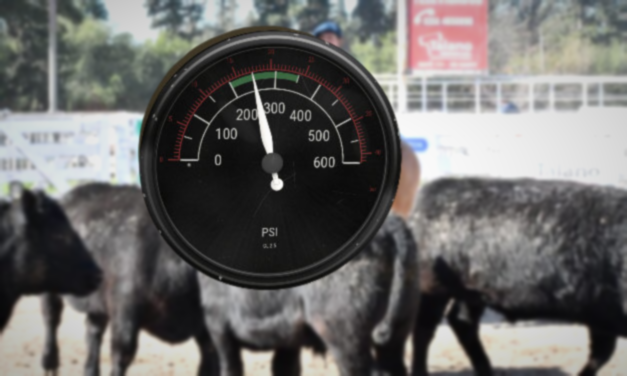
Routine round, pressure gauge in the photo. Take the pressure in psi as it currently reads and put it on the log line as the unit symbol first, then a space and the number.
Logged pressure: psi 250
